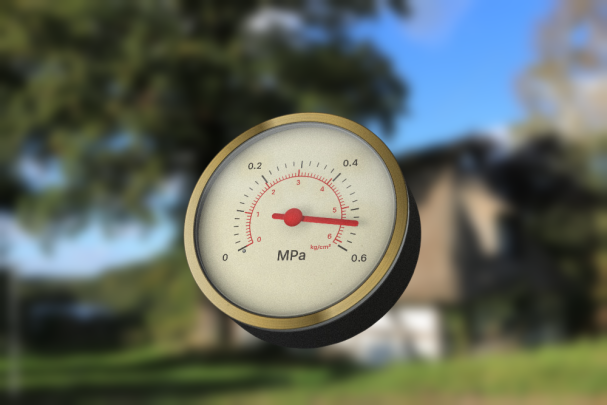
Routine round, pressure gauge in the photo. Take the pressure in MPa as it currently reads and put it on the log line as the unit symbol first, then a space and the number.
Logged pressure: MPa 0.54
